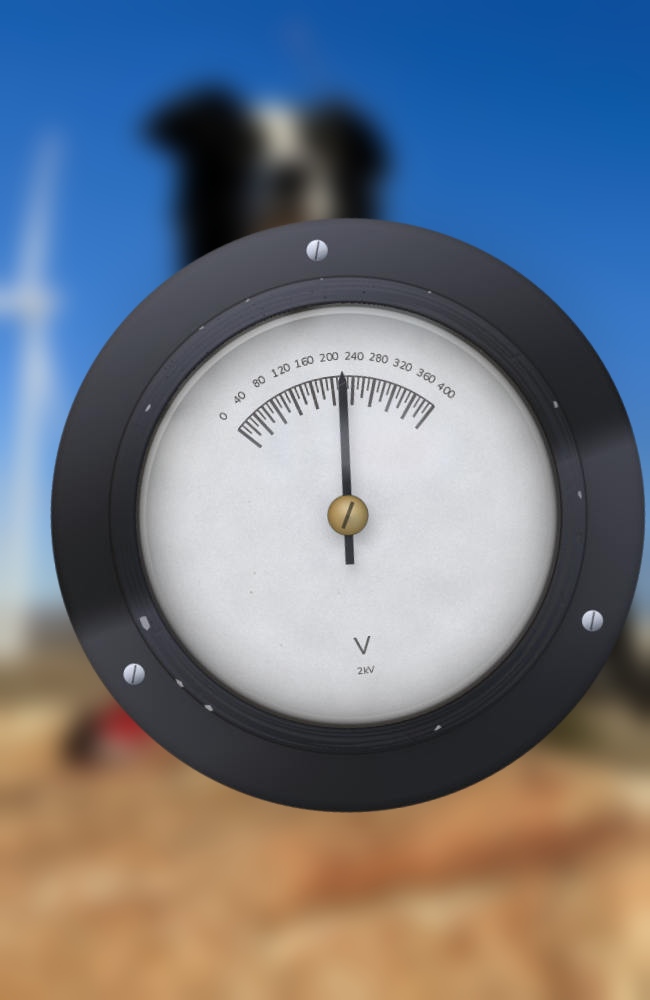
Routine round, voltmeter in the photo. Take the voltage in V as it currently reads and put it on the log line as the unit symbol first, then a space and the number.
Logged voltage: V 220
